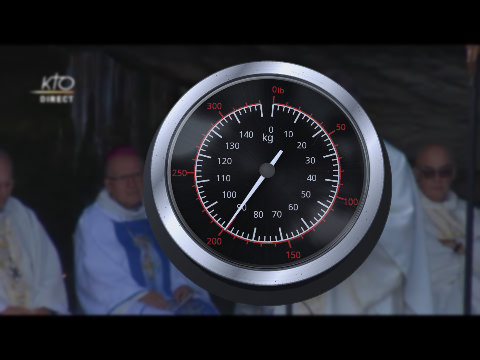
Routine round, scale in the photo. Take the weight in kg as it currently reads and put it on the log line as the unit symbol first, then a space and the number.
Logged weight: kg 90
